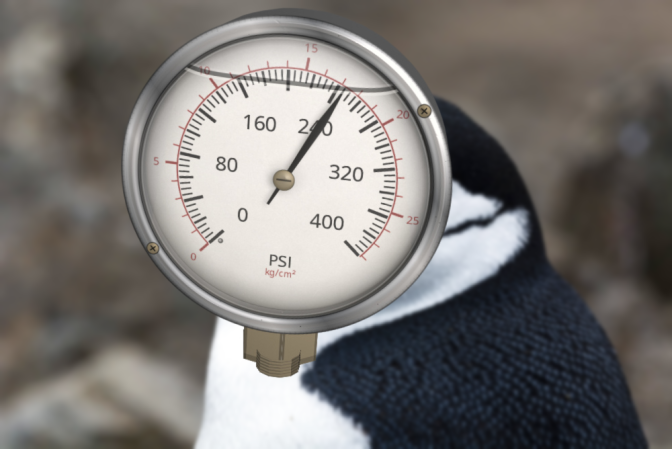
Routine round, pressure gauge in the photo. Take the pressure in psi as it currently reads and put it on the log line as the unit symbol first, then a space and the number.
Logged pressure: psi 245
